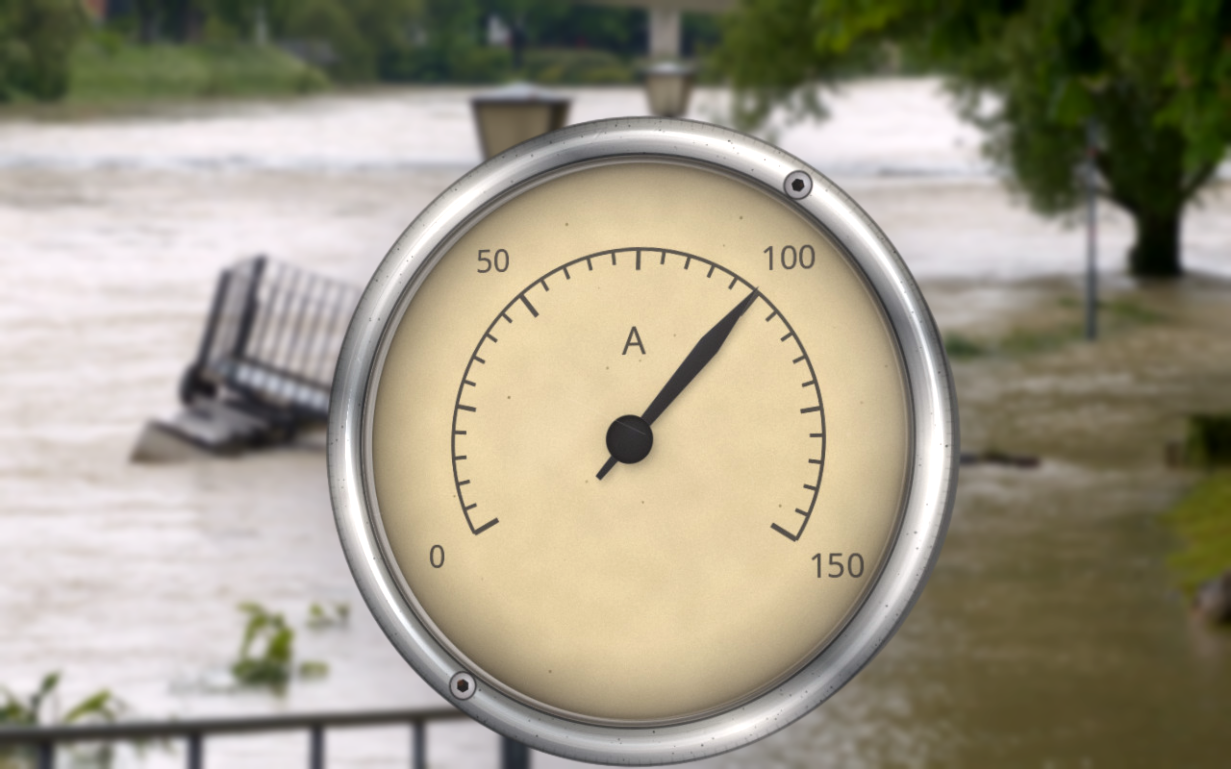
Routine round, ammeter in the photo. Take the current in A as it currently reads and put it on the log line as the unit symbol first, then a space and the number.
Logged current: A 100
